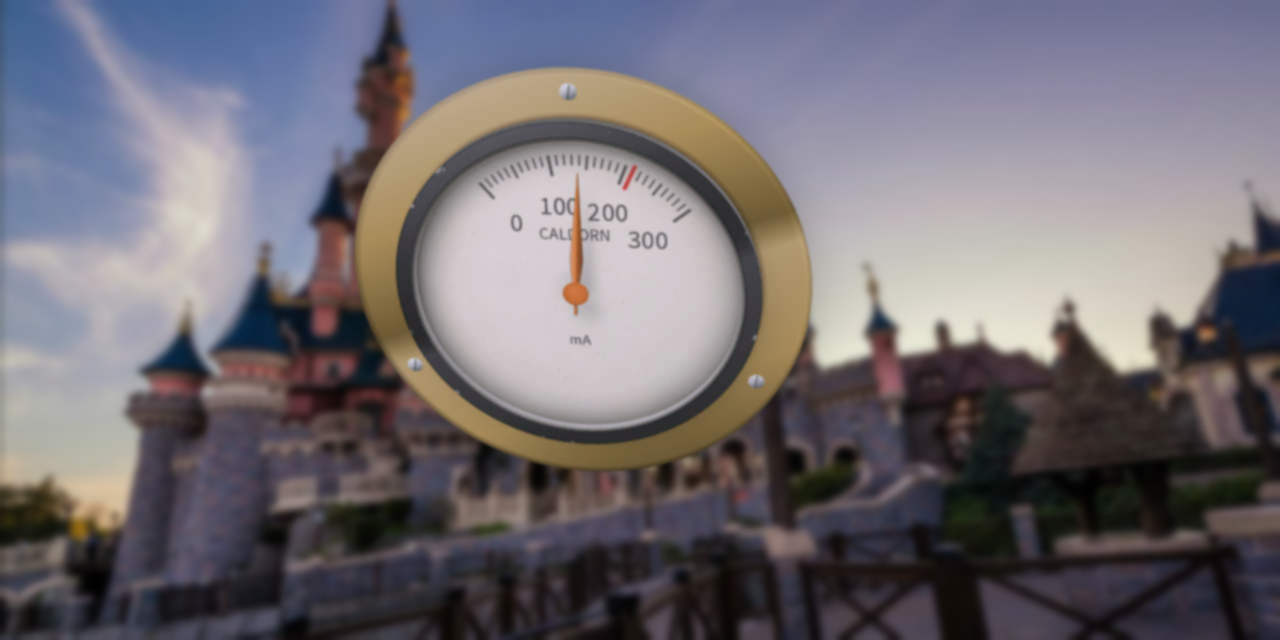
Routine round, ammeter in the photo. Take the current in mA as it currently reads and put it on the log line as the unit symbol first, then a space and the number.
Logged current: mA 140
